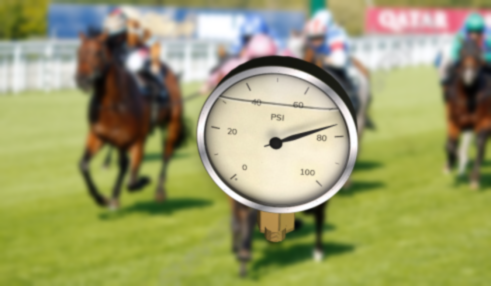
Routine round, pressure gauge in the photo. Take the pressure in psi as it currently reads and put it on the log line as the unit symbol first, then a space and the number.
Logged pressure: psi 75
